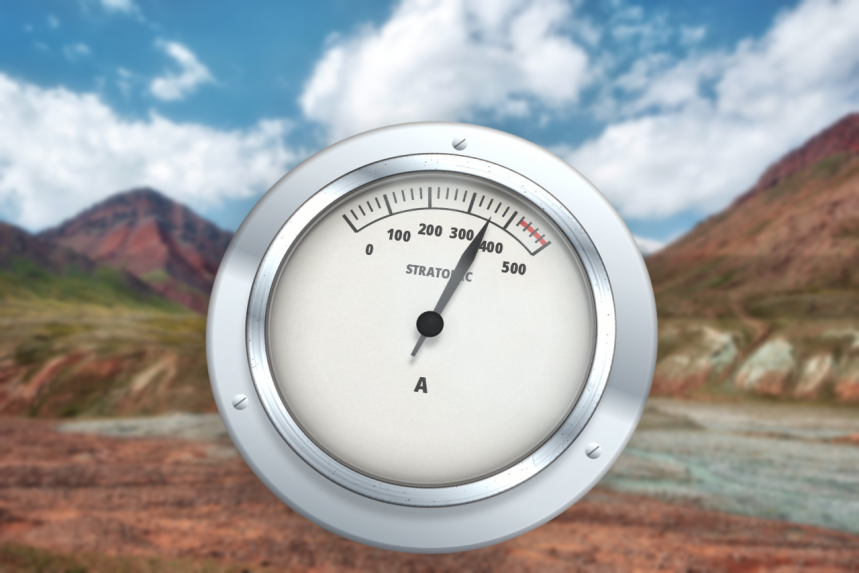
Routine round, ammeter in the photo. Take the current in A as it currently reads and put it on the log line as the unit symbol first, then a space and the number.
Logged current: A 360
